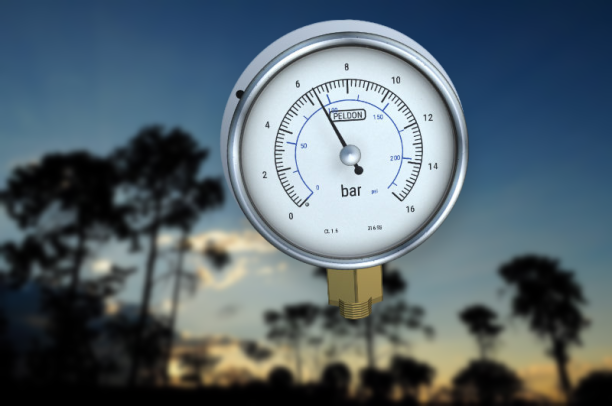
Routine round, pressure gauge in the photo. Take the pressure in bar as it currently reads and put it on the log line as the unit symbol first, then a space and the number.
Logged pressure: bar 6.4
